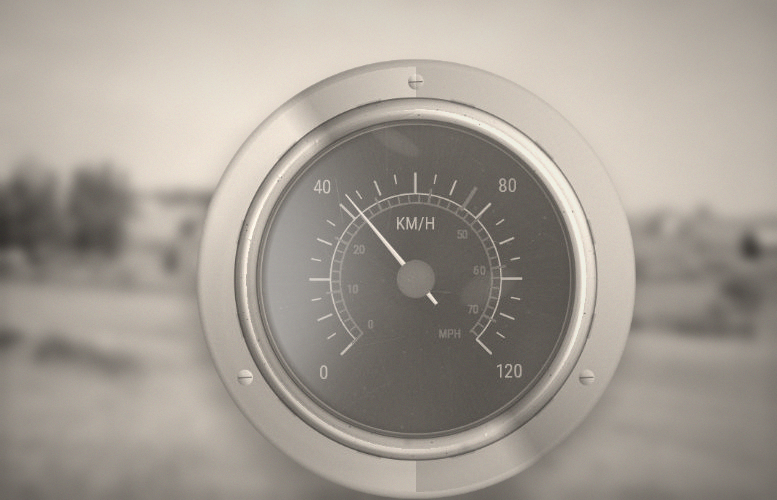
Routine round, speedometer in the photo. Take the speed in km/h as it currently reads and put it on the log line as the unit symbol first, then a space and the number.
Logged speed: km/h 42.5
